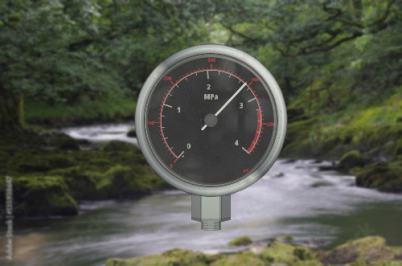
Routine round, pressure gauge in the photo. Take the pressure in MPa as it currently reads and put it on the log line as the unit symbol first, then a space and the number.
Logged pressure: MPa 2.7
